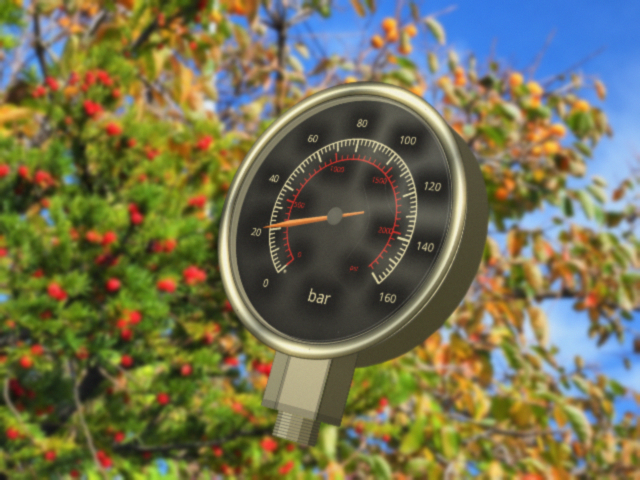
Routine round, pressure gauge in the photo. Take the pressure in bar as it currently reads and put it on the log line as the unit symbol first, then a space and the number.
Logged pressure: bar 20
